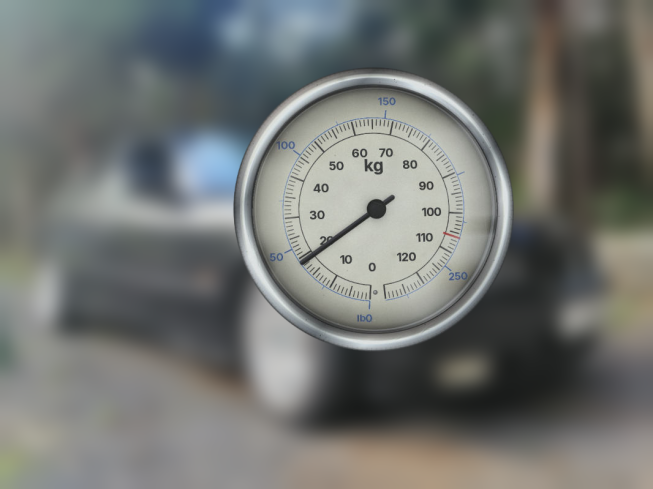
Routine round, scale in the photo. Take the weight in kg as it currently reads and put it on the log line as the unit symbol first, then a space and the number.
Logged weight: kg 19
